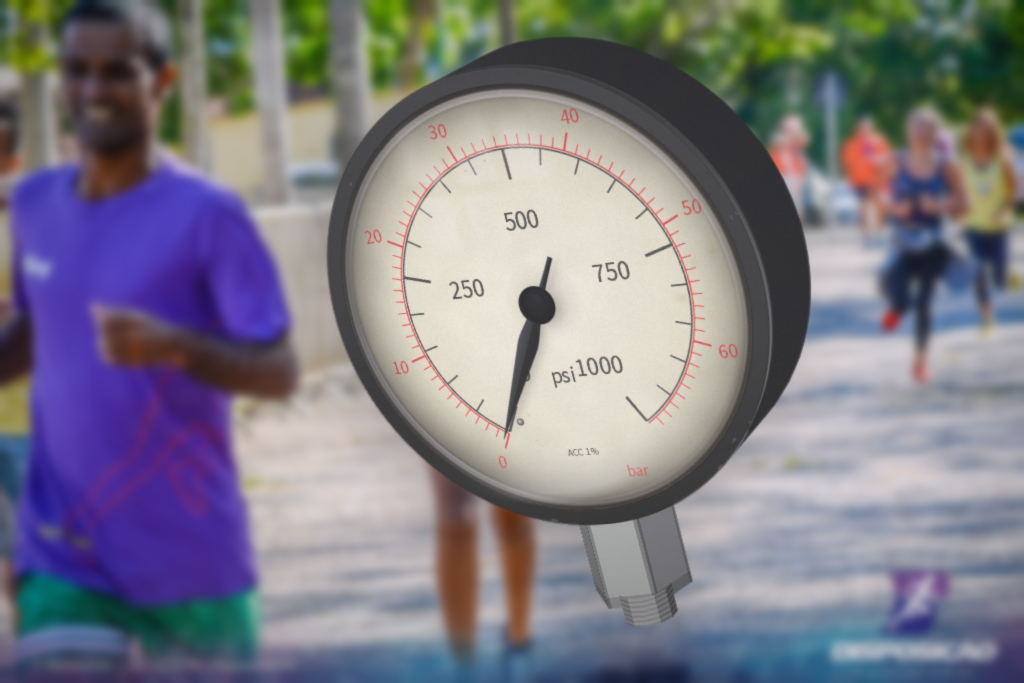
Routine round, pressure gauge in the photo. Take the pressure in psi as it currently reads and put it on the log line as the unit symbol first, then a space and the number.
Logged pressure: psi 0
